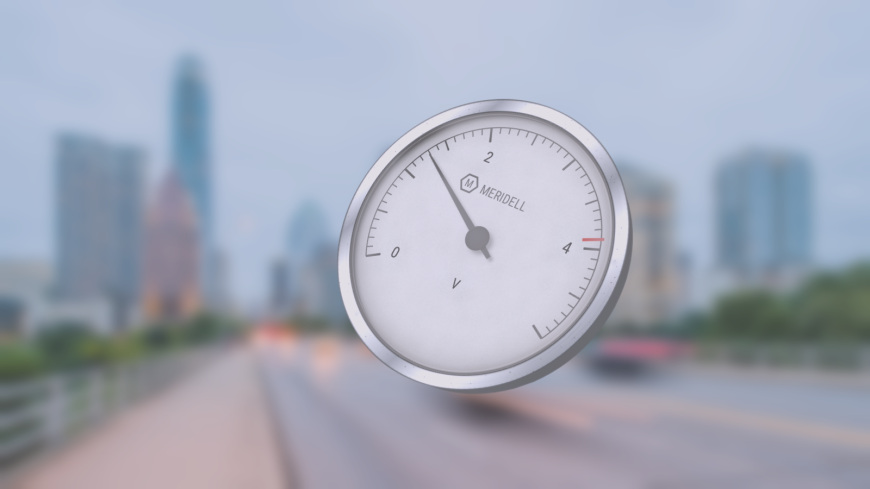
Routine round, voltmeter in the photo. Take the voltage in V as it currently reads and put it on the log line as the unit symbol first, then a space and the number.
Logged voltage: V 1.3
